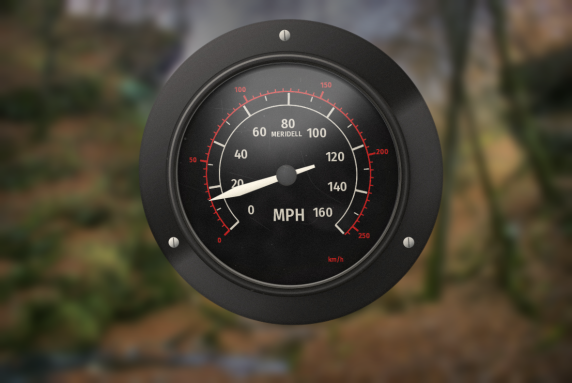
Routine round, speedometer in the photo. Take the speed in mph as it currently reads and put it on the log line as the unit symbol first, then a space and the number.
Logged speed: mph 15
